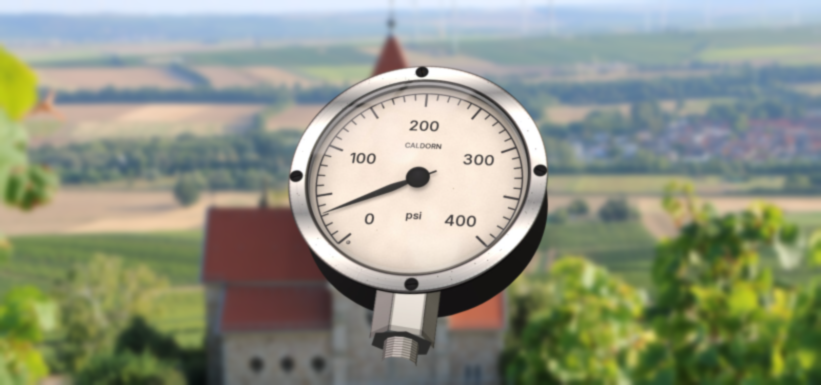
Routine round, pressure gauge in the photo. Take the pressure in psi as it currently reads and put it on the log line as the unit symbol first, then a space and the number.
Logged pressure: psi 30
